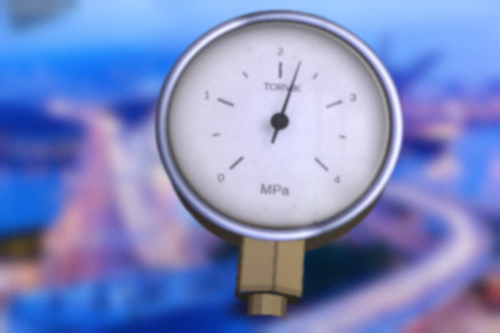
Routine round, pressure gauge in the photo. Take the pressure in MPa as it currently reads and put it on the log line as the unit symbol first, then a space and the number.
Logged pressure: MPa 2.25
